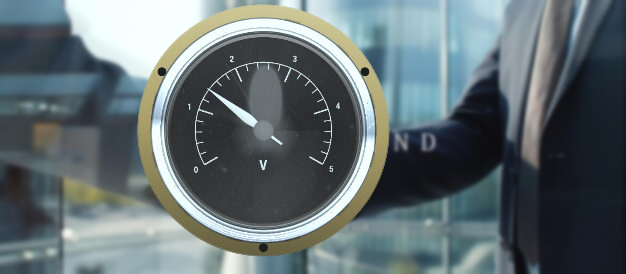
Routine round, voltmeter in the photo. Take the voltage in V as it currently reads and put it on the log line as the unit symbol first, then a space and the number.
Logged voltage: V 1.4
